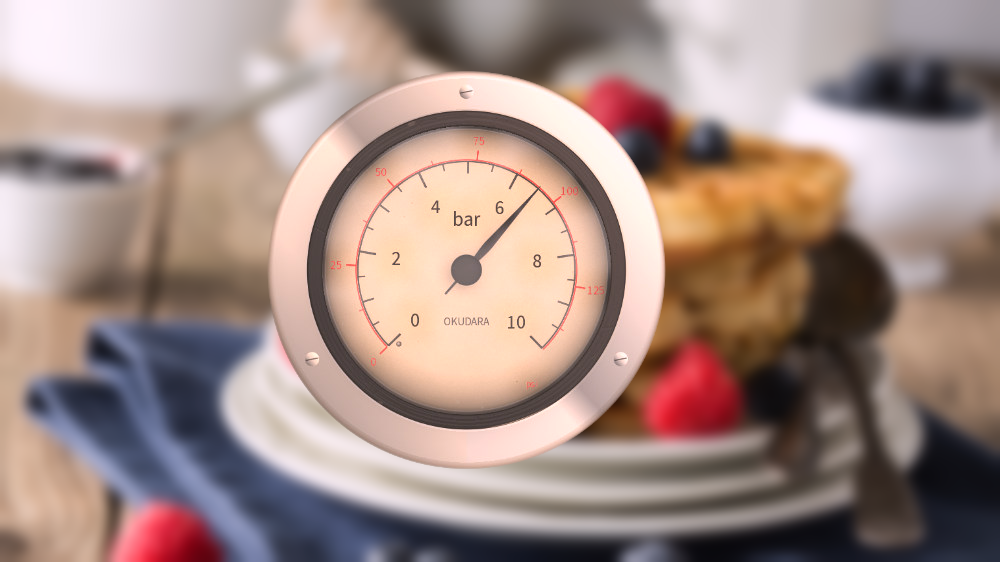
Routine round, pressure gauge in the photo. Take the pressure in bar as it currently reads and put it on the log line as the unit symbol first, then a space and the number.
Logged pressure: bar 6.5
